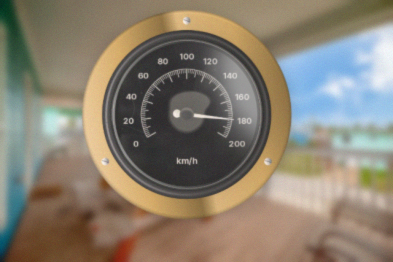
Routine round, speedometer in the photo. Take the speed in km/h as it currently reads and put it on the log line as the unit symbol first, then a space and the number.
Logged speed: km/h 180
